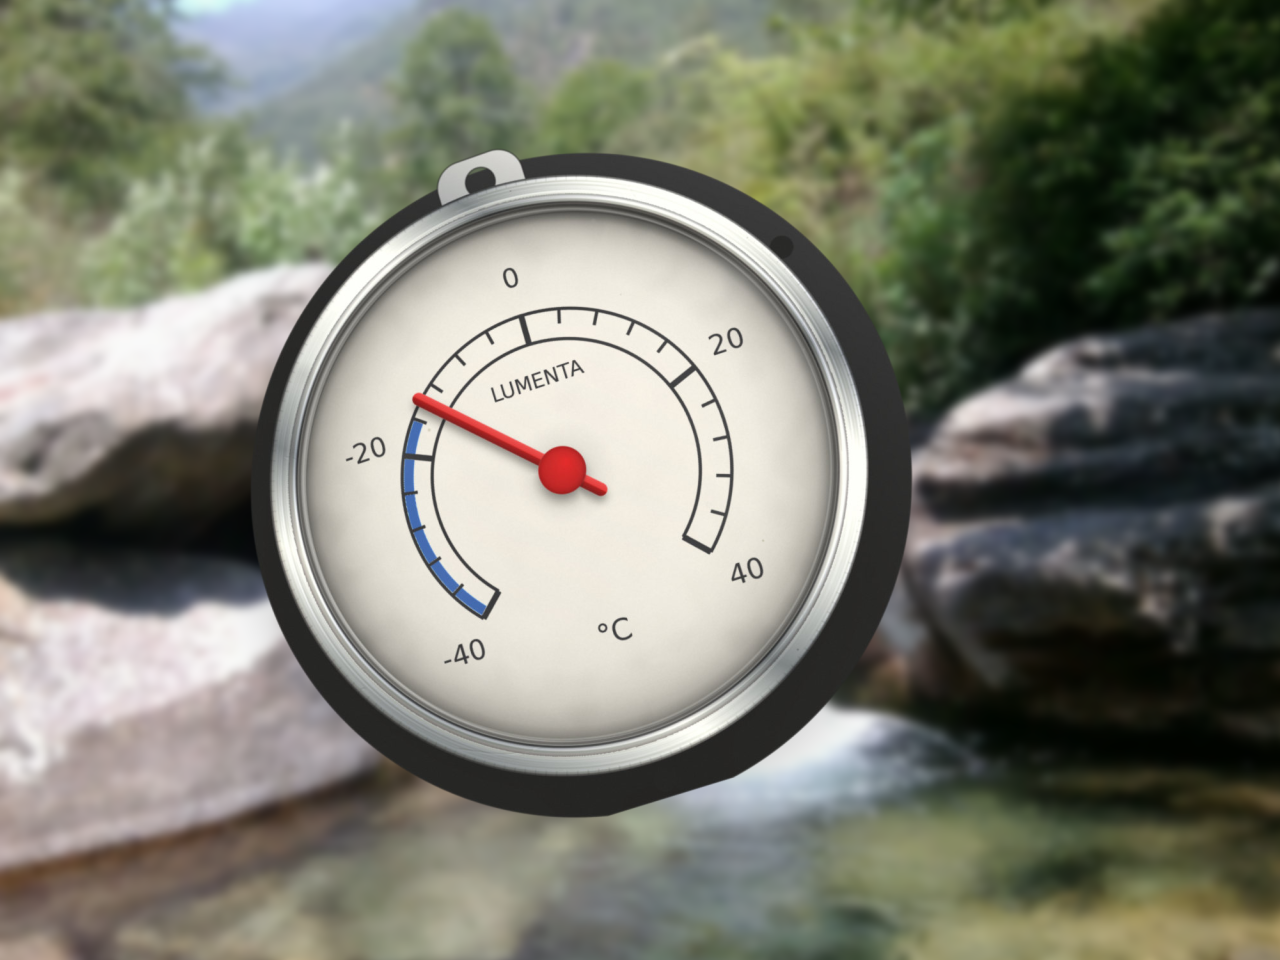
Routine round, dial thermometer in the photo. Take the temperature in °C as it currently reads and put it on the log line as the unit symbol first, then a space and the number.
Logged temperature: °C -14
